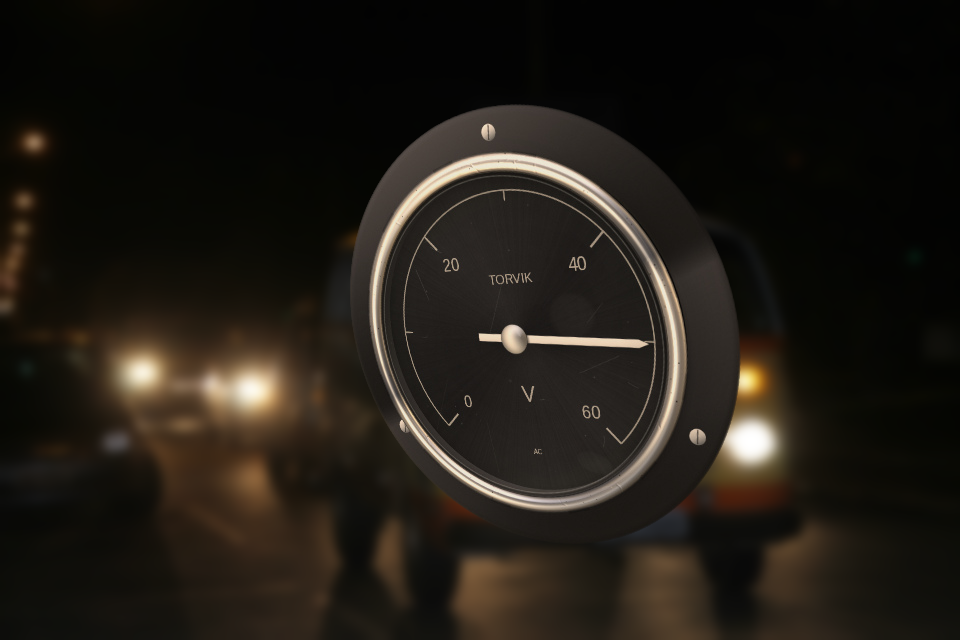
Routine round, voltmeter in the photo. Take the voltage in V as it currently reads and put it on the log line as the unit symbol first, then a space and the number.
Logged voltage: V 50
